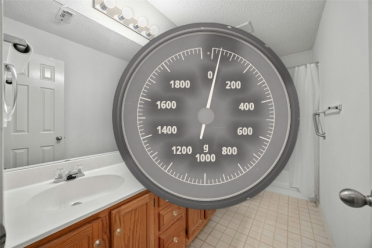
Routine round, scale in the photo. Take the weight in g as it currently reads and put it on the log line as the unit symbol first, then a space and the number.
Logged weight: g 40
